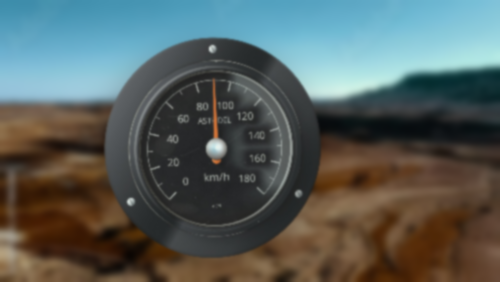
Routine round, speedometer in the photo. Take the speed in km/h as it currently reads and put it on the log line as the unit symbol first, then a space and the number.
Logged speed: km/h 90
